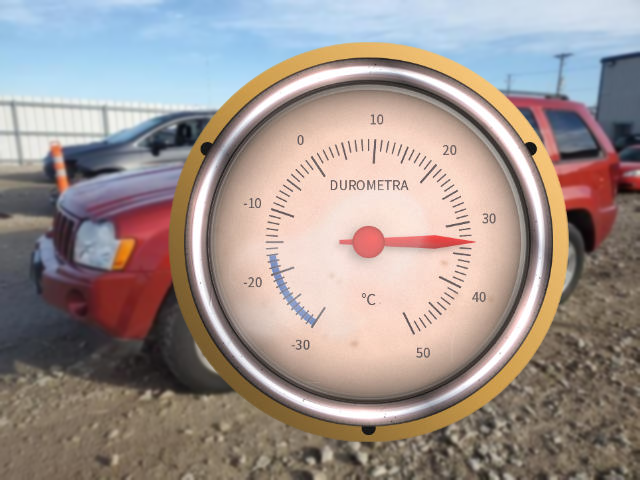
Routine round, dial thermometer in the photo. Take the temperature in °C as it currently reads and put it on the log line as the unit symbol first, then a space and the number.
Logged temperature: °C 33
